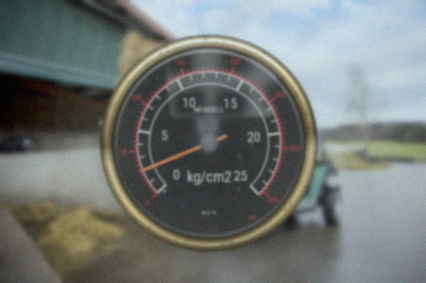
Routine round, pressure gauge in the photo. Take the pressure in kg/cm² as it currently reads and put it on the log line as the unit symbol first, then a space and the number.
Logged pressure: kg/cm² 2
